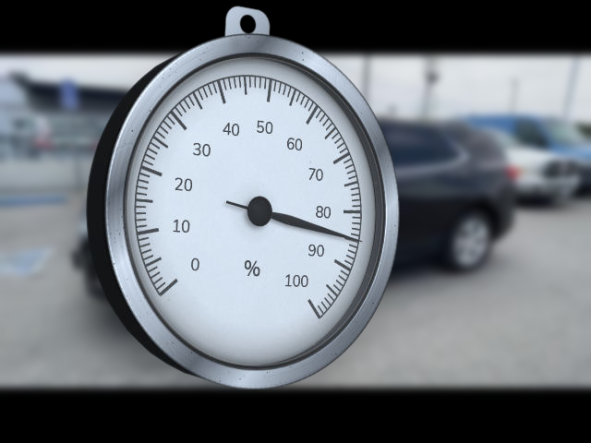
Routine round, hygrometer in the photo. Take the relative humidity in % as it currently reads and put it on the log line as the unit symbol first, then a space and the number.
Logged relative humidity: % 85
